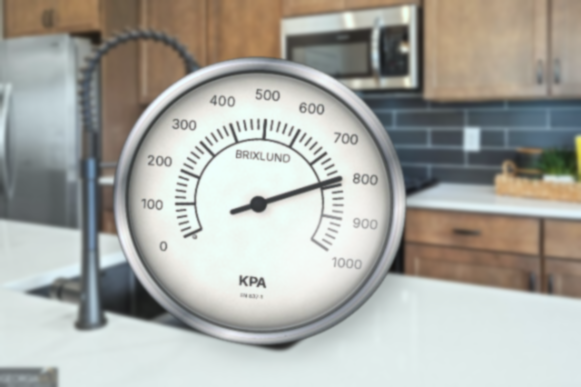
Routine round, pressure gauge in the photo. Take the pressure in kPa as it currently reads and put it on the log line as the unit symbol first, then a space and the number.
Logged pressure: kPa 780
